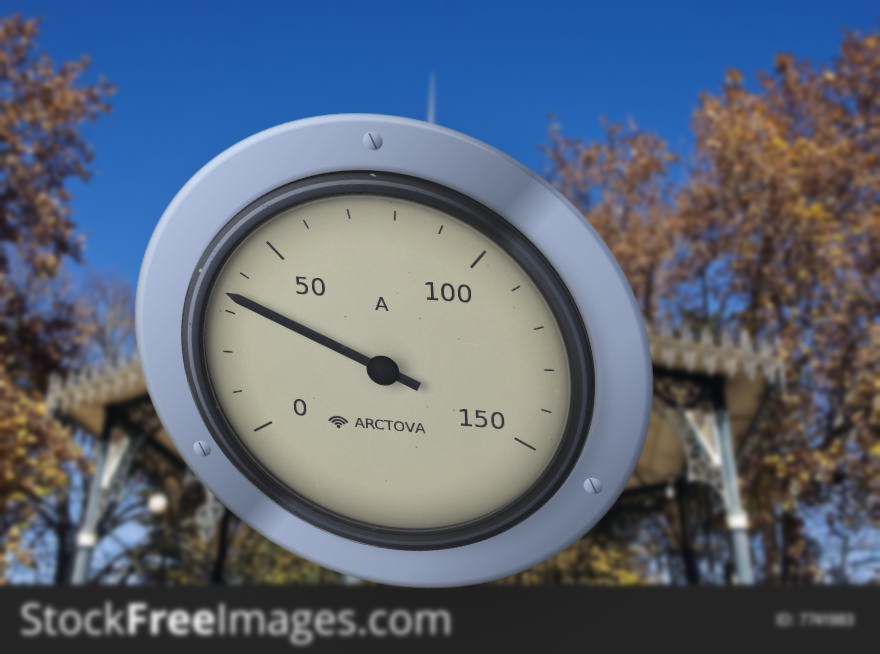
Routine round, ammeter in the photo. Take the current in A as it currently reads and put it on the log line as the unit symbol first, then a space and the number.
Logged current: A 35
